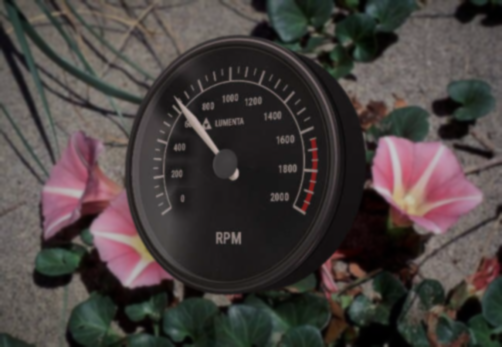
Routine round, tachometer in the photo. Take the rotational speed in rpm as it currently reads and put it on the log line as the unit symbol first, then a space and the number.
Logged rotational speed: rpm 650
